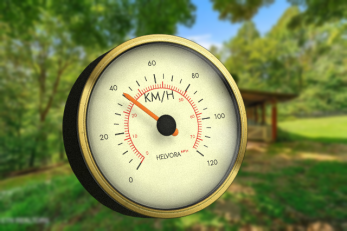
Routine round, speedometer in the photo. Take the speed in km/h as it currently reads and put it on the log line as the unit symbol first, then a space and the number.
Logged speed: km/h 40
